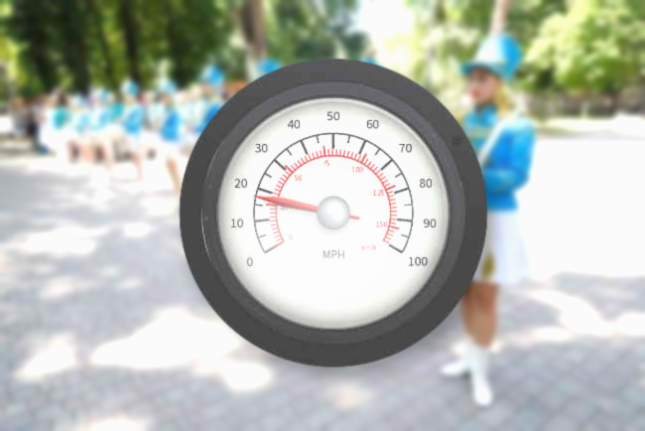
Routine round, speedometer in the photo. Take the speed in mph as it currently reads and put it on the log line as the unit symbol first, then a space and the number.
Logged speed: mph 17.5
